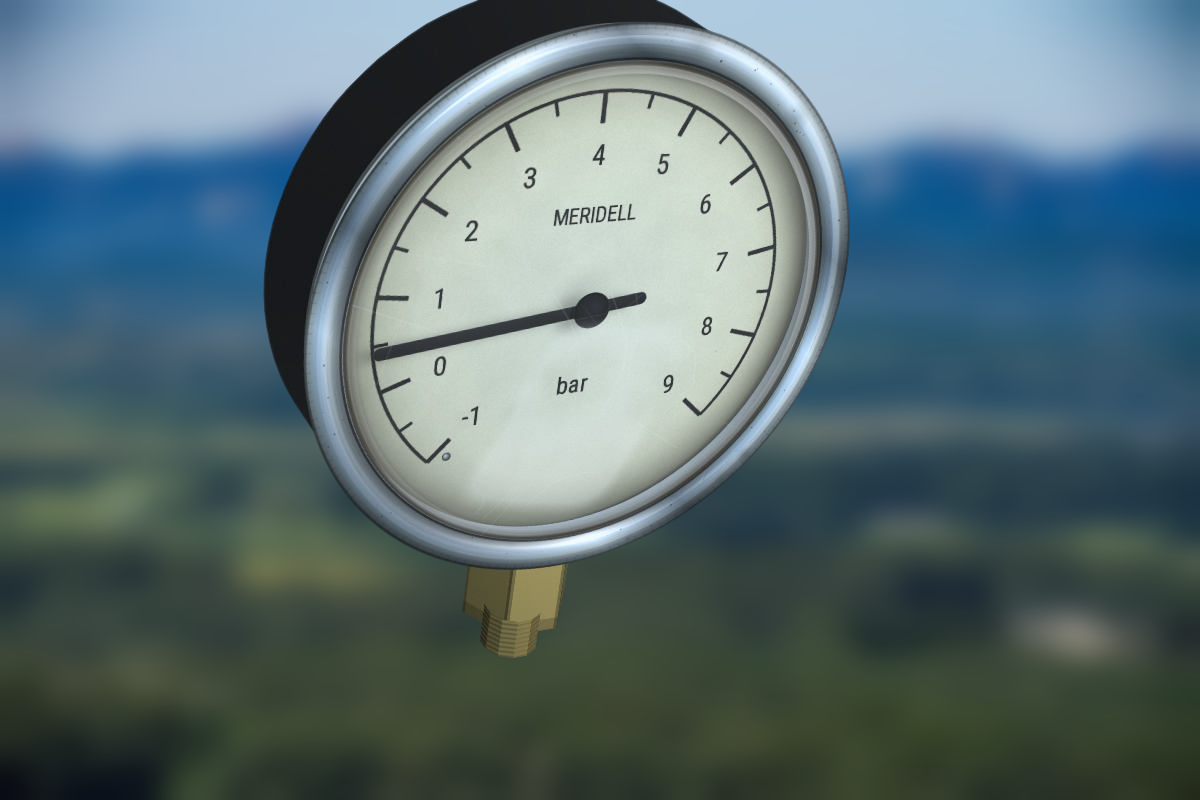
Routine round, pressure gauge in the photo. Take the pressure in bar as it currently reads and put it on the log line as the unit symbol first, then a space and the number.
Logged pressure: bar 0.5
